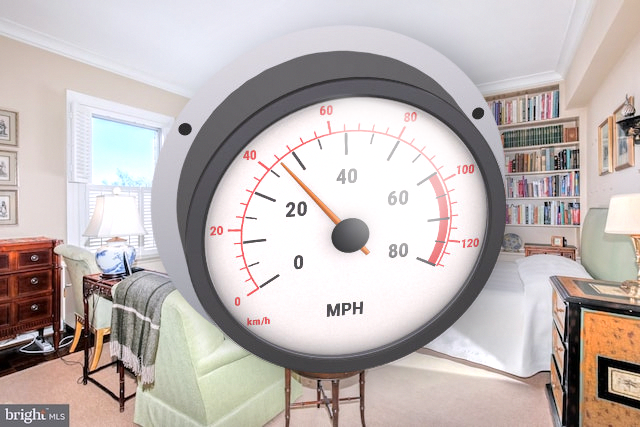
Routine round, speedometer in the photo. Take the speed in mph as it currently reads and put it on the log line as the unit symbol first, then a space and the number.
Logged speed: mph 27.5
